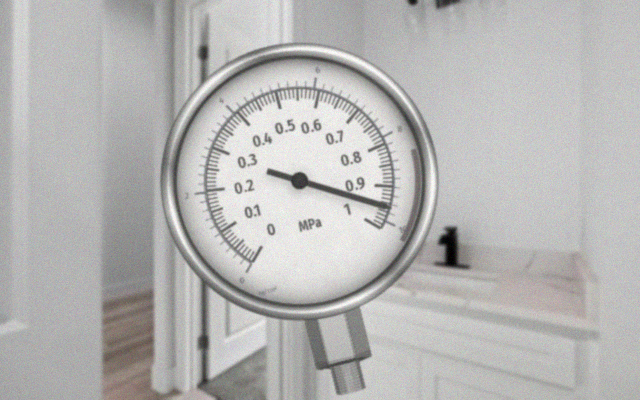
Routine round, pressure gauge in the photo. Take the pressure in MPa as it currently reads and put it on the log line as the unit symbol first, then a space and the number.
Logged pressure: MPa 0.95
